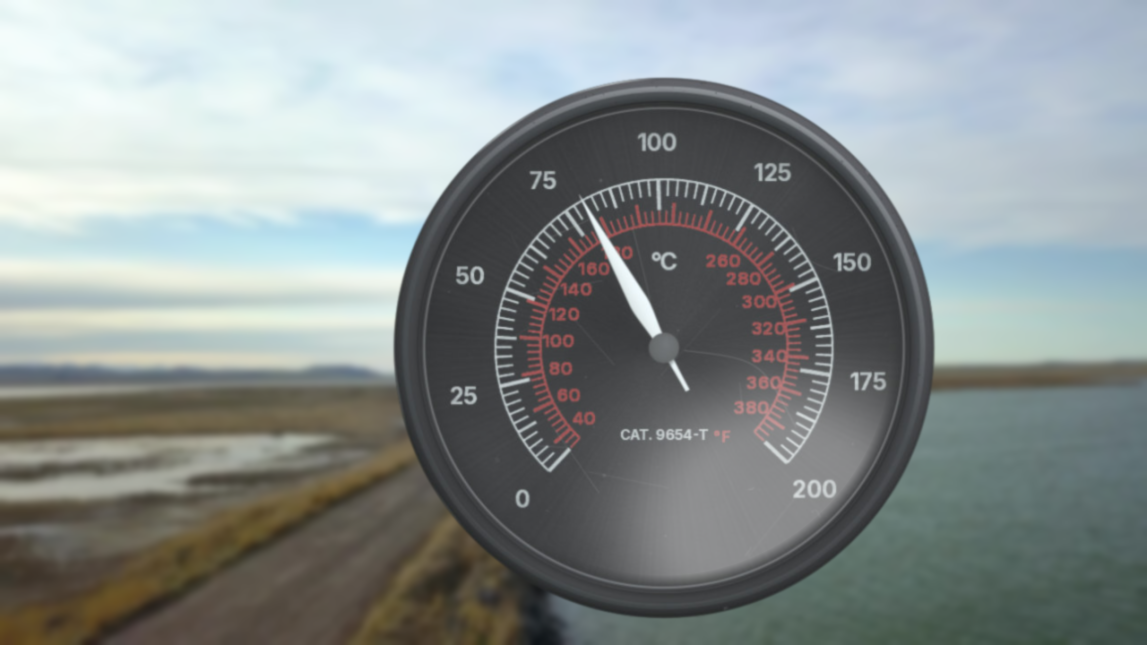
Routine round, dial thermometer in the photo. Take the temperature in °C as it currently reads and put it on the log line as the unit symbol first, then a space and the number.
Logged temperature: °C 80
